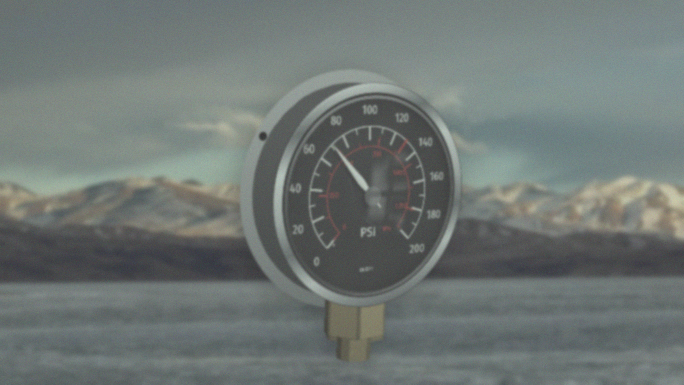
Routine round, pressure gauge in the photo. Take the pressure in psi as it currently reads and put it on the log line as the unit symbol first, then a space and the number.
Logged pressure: psi 70
